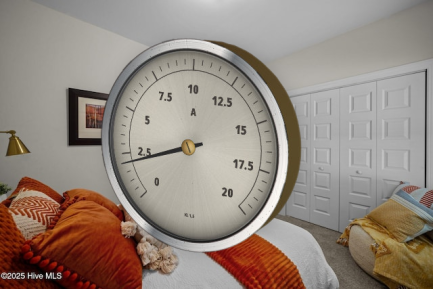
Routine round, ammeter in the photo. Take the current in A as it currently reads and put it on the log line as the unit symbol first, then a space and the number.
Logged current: A 2
